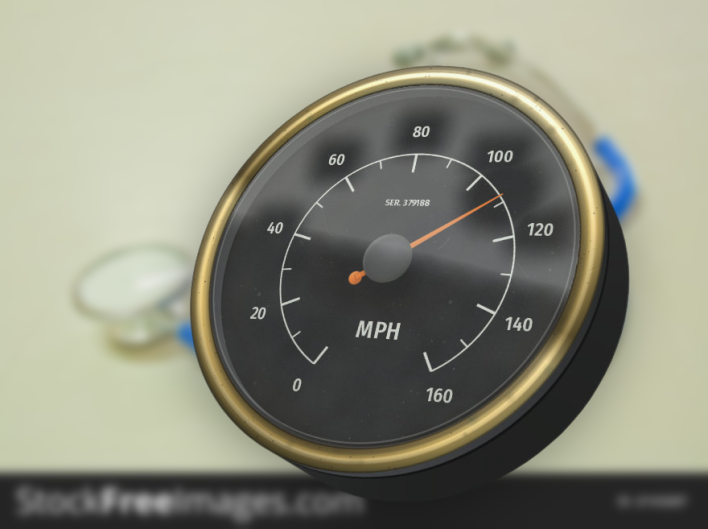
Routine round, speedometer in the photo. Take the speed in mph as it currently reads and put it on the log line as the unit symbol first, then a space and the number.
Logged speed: mph 110
